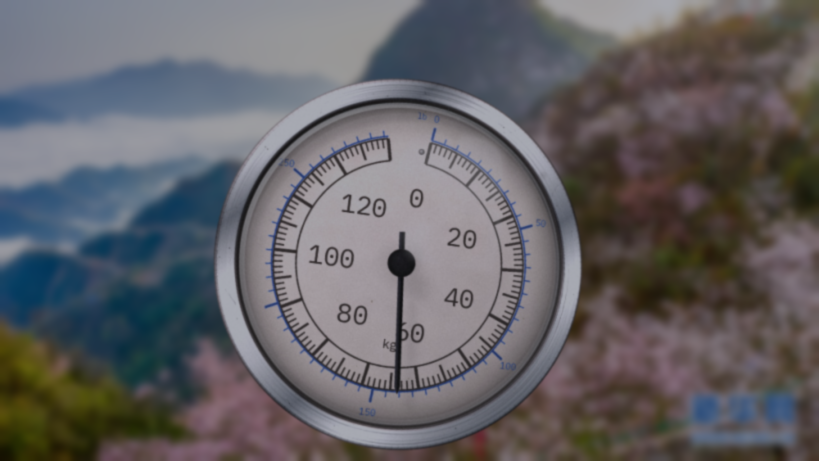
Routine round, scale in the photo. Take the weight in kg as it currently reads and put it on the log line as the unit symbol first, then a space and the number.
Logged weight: kg 64
